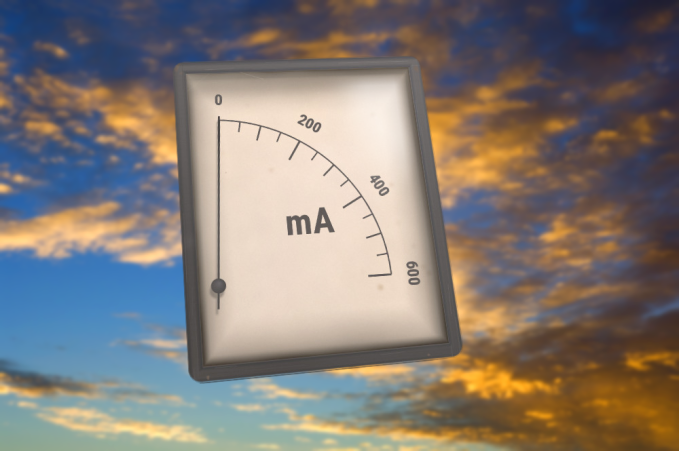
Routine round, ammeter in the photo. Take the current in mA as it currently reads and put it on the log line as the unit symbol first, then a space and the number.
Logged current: mA 0
